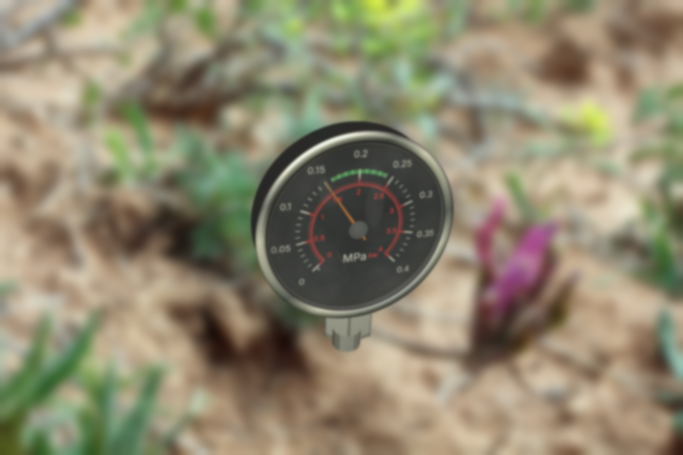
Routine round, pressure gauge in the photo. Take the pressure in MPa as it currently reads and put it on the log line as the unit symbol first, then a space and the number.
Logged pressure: MPa 0.15
